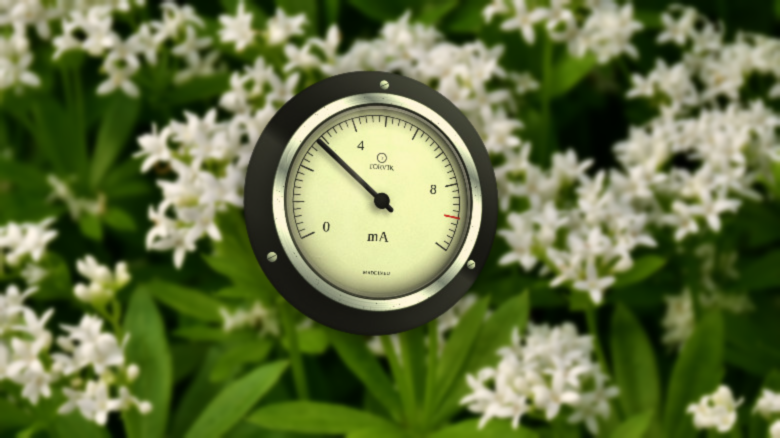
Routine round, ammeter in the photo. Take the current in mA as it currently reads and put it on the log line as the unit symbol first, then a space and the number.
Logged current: mA 2.8
